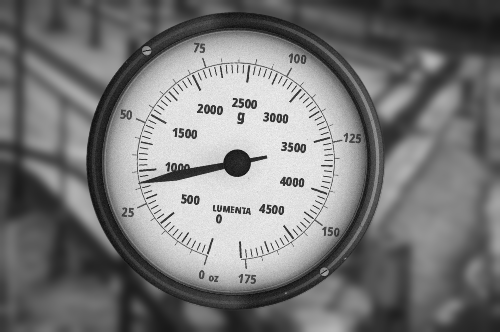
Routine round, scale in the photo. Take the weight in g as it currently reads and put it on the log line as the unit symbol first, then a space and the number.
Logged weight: g 900
